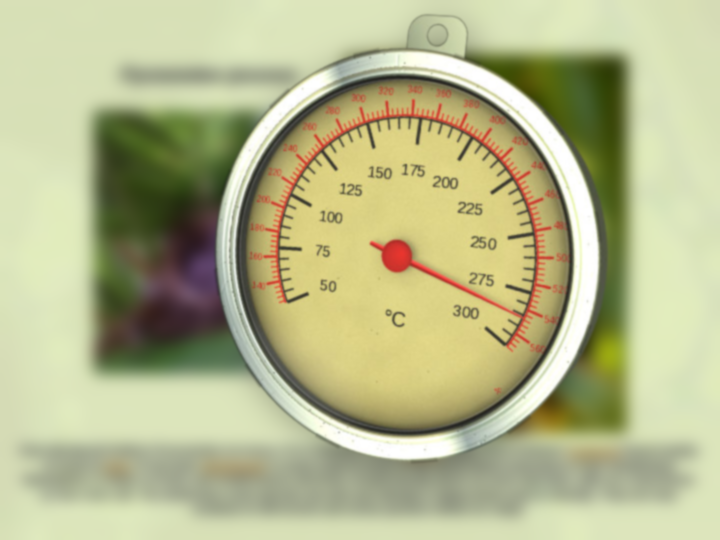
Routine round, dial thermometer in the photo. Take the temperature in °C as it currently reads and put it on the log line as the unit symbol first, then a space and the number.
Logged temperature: °C 285
